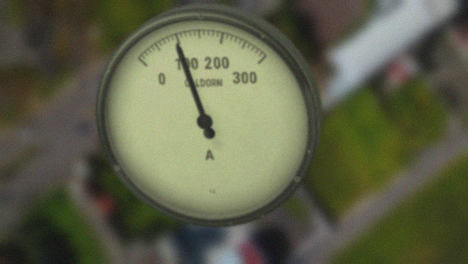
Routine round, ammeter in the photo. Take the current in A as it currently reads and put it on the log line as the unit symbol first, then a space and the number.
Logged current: A 100
